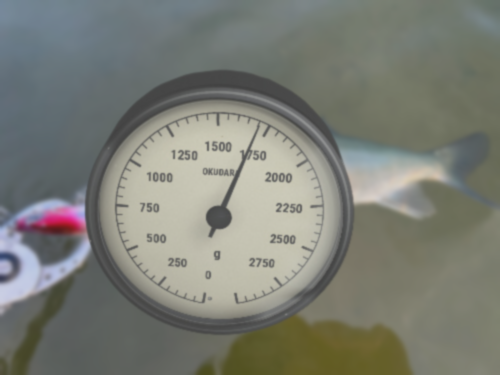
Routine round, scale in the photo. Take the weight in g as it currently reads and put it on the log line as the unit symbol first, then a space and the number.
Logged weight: g 1700
